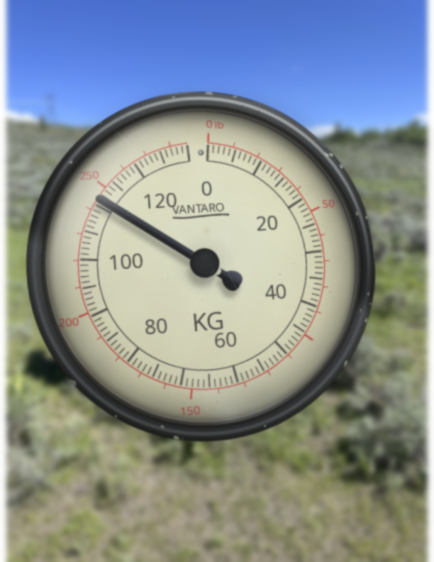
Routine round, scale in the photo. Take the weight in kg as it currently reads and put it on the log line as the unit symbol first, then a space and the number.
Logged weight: kg 111
